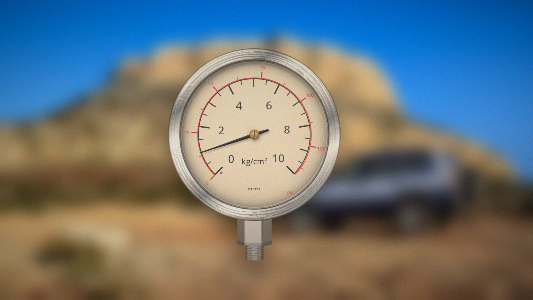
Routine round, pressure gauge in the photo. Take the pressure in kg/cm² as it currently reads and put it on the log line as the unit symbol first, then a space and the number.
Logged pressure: kg/cm² 1
